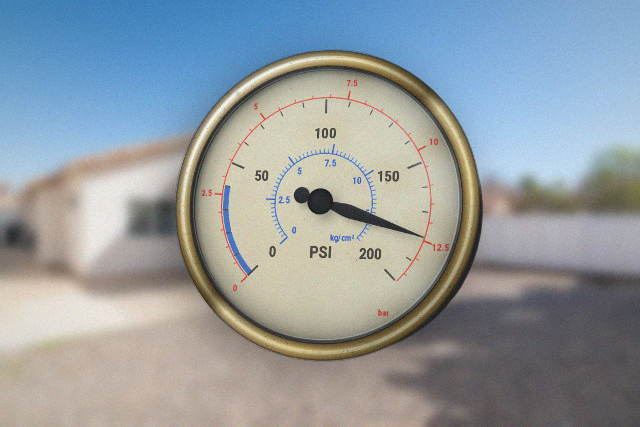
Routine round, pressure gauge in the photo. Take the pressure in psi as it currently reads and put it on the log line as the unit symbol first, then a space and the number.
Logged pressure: psi 180
